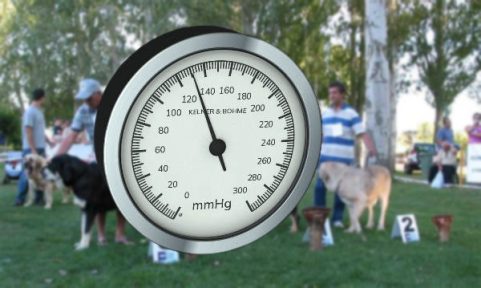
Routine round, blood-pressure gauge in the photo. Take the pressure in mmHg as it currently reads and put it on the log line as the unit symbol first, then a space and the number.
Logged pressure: mmHg 130
